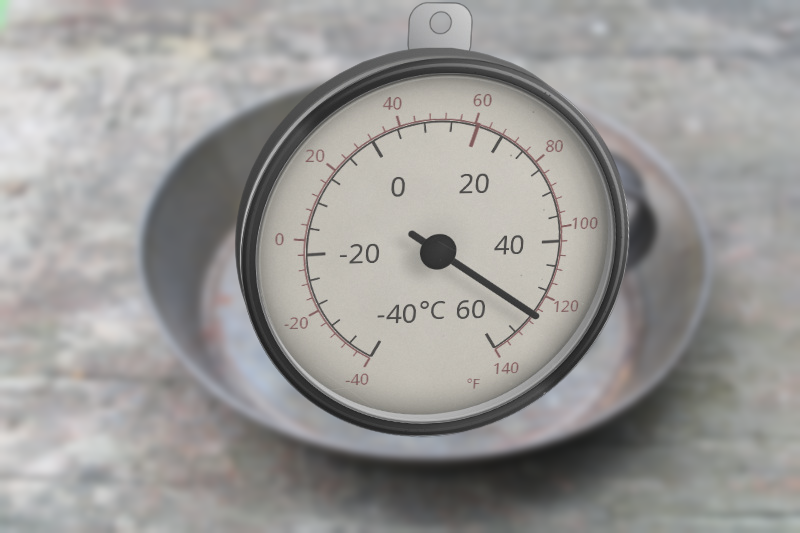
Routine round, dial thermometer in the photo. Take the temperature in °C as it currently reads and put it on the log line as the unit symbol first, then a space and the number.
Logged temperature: °C 52
